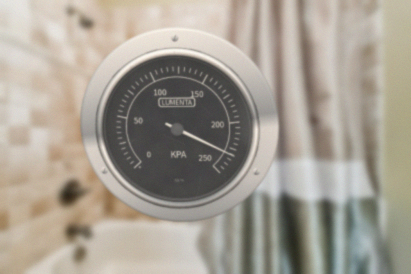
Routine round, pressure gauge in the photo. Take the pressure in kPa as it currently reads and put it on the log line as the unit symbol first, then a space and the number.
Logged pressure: kPa 230
